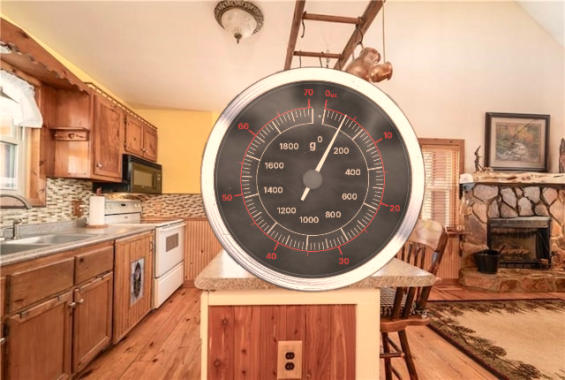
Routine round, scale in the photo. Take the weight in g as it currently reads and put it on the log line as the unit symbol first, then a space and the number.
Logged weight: g 100
